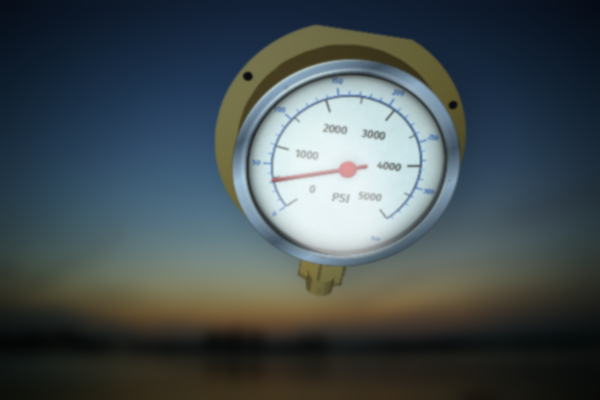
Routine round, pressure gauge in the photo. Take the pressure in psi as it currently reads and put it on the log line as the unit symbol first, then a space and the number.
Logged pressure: psi 500
